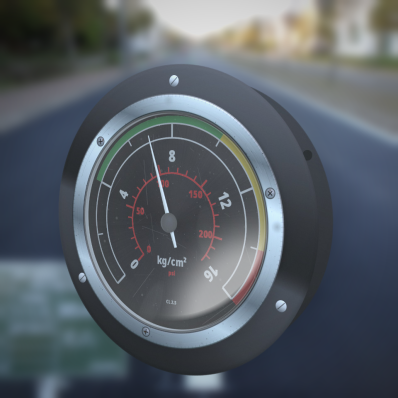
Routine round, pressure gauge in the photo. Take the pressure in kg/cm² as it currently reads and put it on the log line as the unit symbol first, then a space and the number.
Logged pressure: kg/cm² 7
